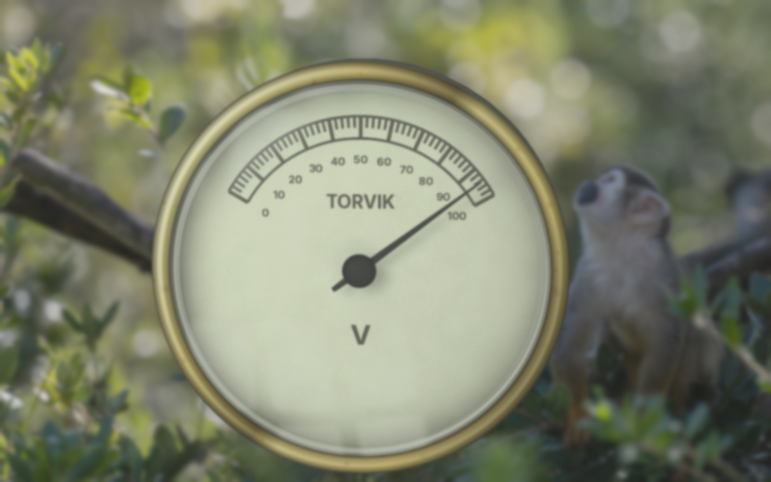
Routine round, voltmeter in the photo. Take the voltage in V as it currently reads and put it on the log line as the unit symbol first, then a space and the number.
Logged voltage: V 94
